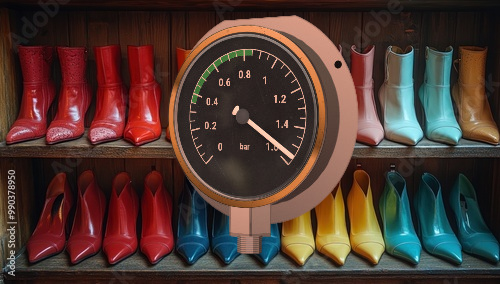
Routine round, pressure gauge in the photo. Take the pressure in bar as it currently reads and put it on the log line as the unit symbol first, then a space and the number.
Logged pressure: bar 1.55
